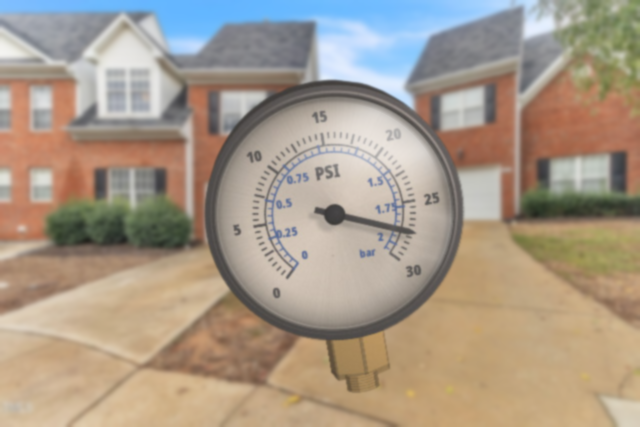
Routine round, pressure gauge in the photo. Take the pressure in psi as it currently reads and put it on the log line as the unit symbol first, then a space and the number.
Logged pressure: psi 27.5
